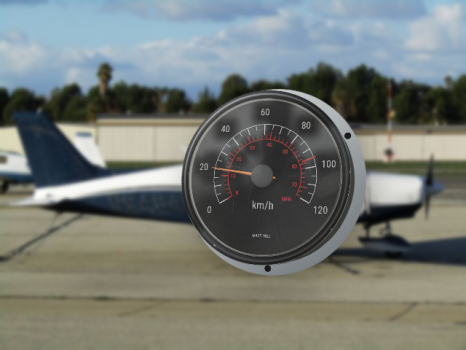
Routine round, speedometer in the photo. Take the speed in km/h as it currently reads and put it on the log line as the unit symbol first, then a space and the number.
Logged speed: km/h 20
